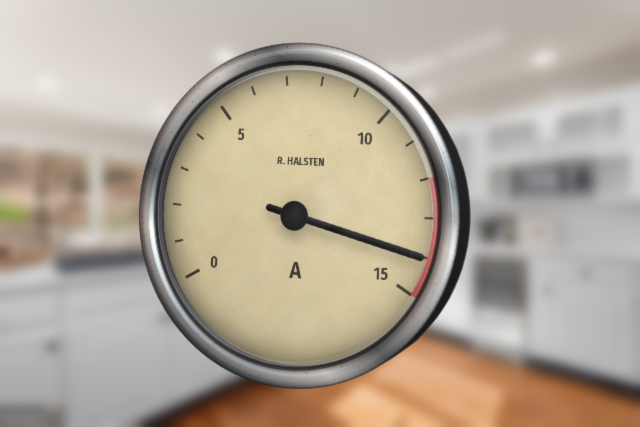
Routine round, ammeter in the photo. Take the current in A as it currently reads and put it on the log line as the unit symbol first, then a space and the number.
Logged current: A 14
